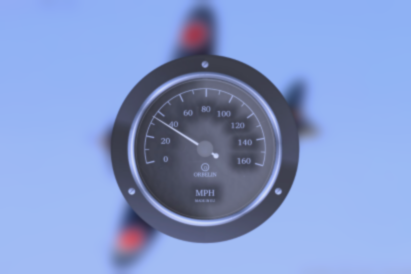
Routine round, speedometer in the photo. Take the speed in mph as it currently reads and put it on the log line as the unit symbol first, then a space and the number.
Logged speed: mph 35
